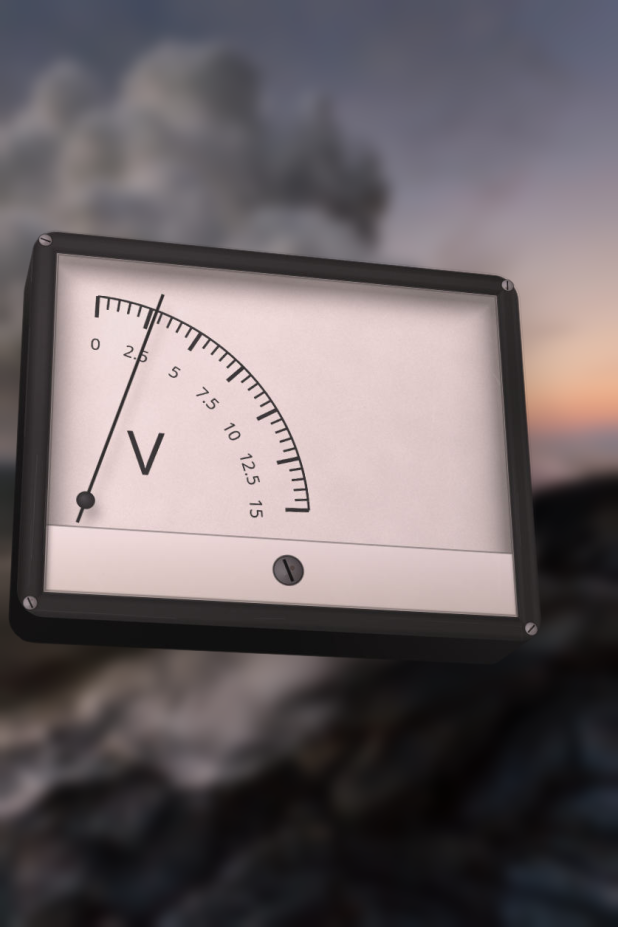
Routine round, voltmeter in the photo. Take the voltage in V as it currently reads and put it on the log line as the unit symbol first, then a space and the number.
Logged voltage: V 2.75
